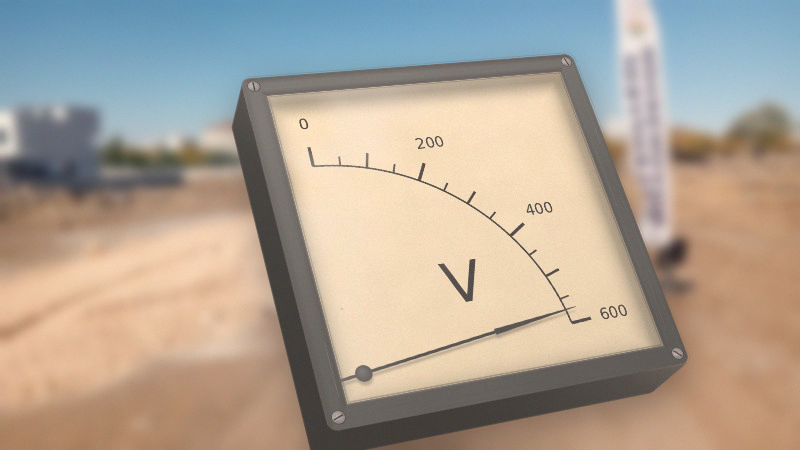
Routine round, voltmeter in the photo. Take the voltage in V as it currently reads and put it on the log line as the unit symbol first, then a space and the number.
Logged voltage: V 575
